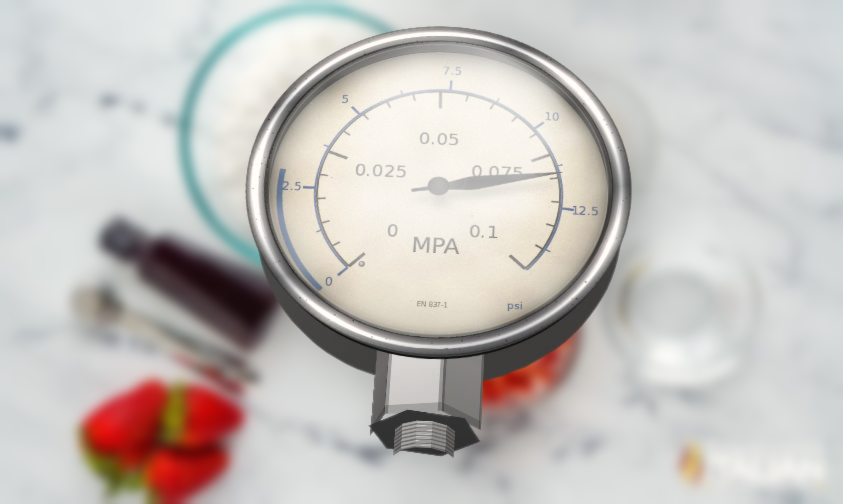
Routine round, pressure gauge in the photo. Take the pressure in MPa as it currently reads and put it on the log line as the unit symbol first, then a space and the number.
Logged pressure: MPa 0.08
